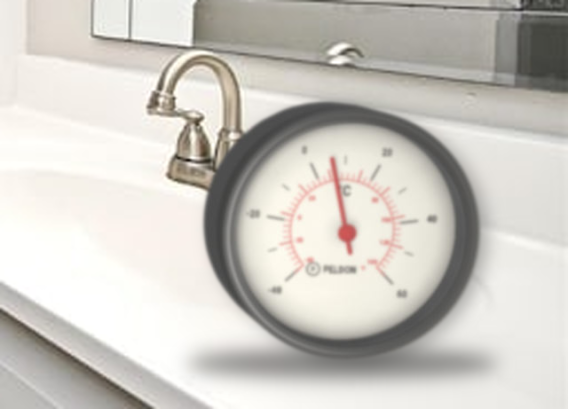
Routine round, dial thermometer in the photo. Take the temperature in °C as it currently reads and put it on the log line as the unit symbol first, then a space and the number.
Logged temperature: °C 5
